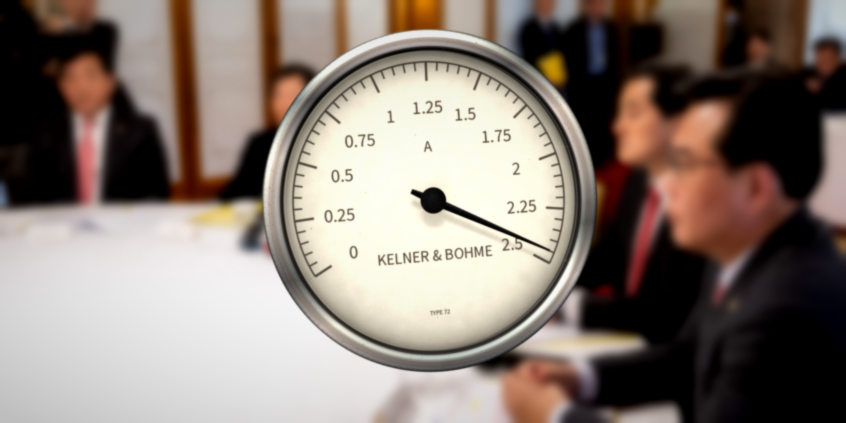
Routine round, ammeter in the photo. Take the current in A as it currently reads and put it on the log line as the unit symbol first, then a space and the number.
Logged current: A 2.45
